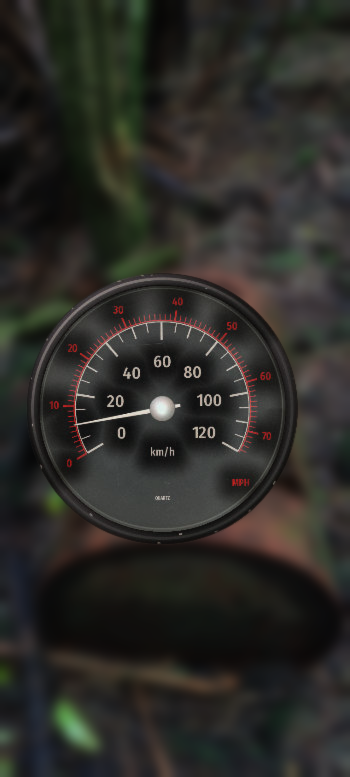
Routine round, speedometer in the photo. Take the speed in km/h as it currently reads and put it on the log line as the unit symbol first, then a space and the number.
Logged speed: km/h 10
